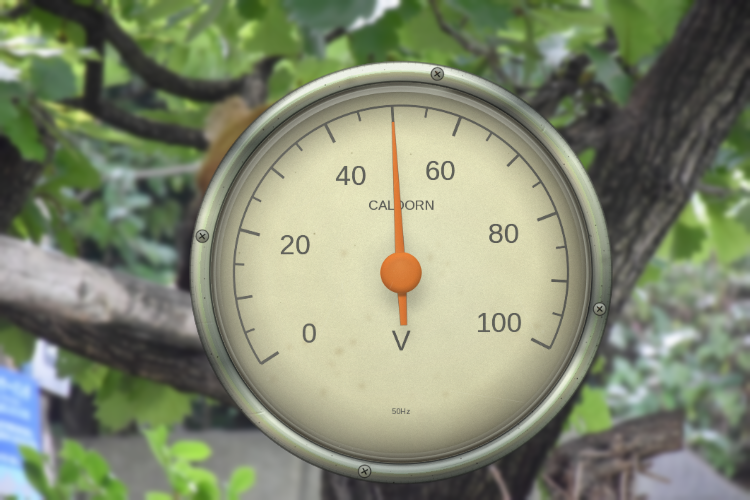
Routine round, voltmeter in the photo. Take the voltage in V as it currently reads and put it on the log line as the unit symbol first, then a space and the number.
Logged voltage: V 50
